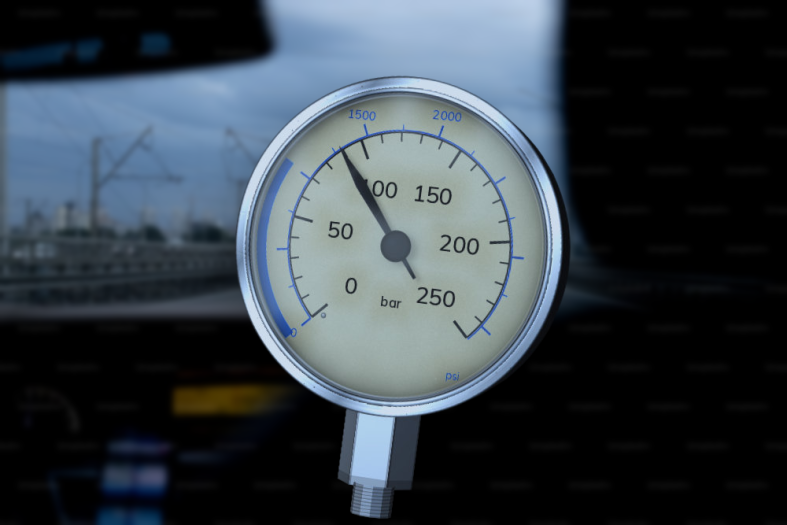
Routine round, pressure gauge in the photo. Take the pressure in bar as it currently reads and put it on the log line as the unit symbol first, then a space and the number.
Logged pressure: bar 90
